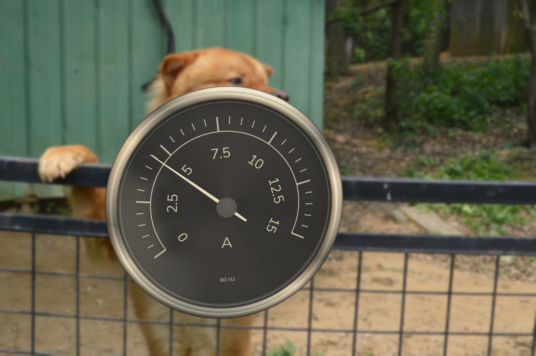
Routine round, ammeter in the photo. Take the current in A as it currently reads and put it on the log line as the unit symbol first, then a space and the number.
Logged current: A 4.5
